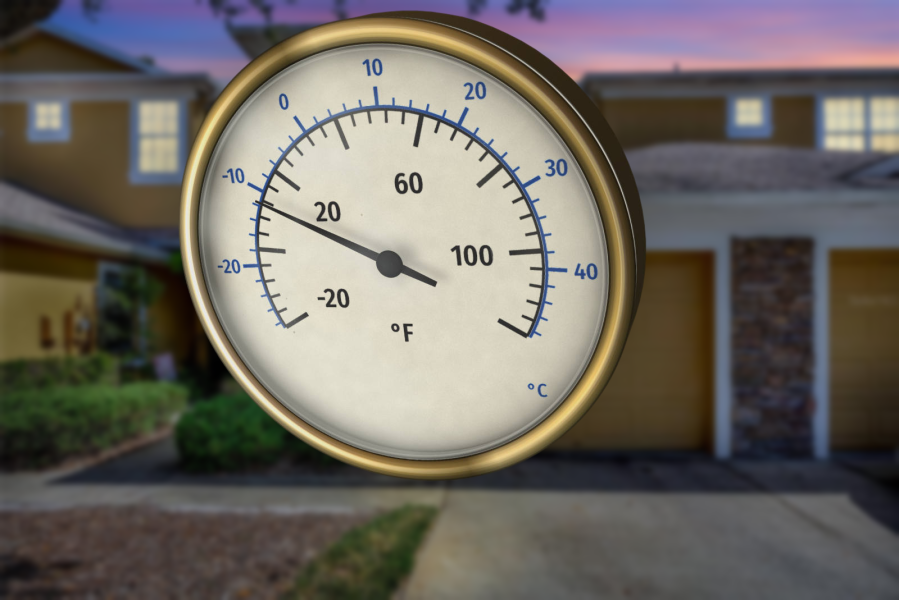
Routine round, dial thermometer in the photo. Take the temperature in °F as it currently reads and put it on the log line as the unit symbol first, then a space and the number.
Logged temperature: °F 12
